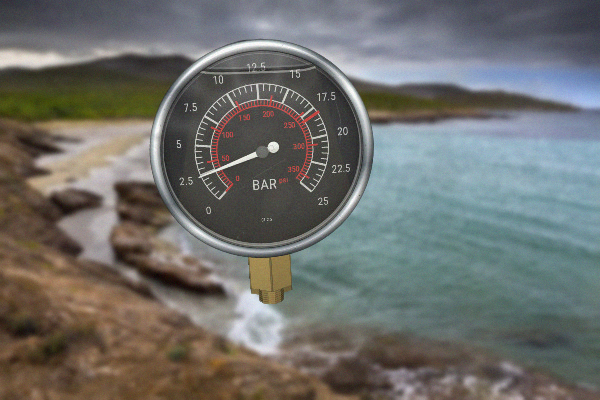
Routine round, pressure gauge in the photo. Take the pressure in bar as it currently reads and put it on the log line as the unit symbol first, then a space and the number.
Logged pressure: bar 2.5
